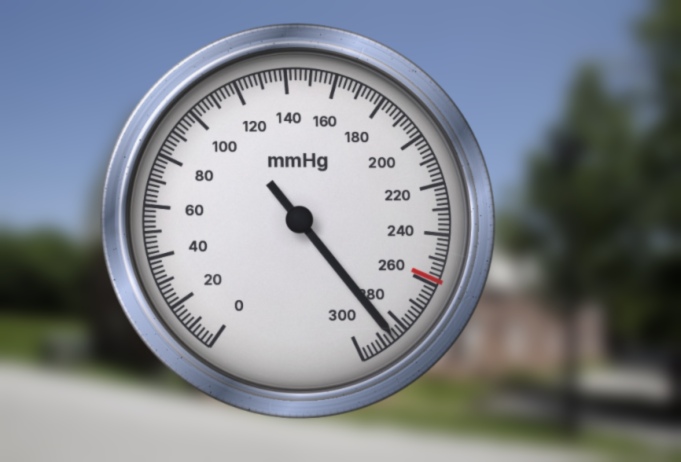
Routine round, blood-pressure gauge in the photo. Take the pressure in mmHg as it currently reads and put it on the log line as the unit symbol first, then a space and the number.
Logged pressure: mmHg 286
